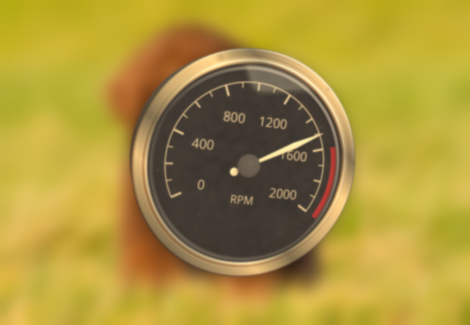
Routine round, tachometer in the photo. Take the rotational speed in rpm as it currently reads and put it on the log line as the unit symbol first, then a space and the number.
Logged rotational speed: rpm 1500
